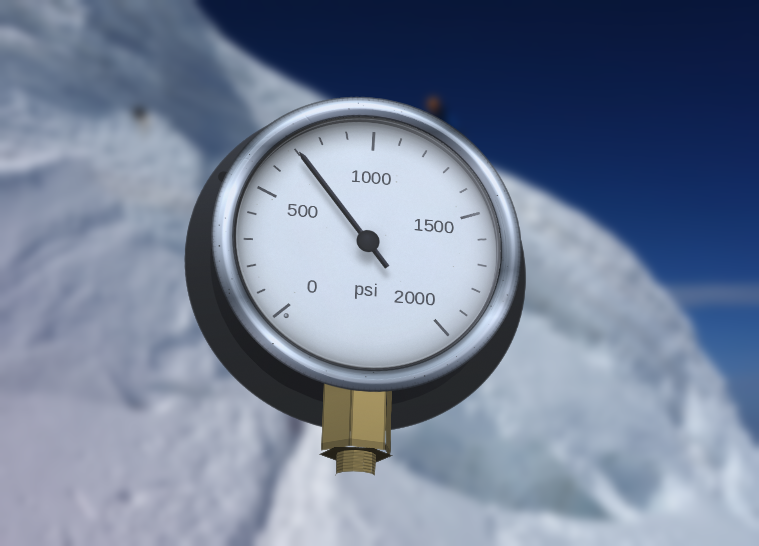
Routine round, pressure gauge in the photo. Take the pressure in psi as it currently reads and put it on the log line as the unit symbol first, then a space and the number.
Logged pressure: psi 700
